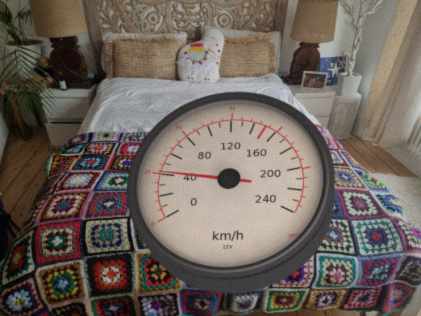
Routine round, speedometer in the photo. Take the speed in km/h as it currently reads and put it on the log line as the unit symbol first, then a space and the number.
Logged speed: km/h 40
